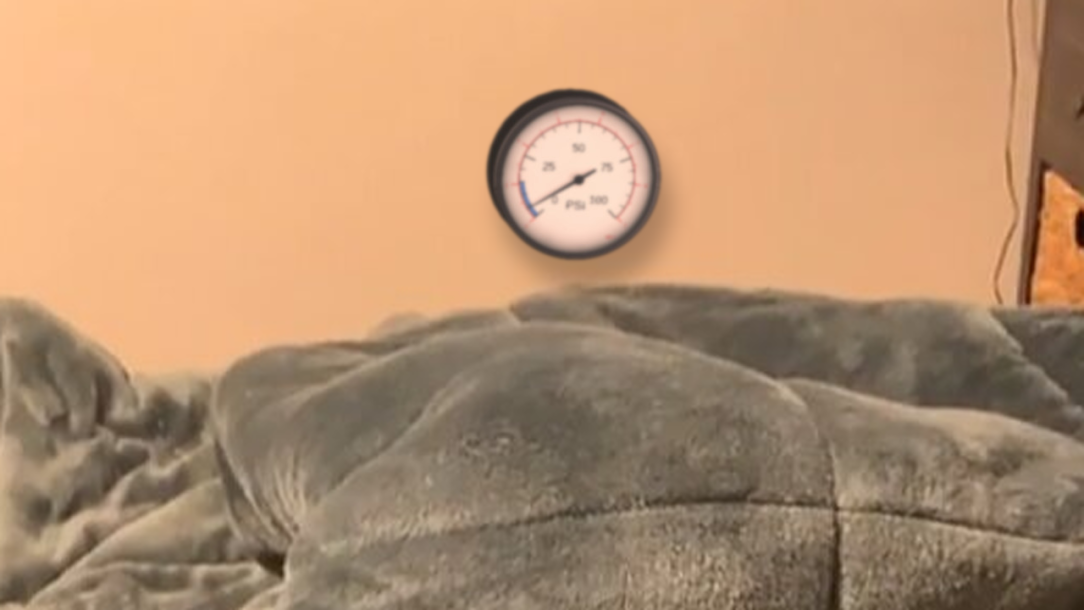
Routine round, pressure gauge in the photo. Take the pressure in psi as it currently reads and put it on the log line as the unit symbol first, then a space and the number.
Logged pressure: psi 5
